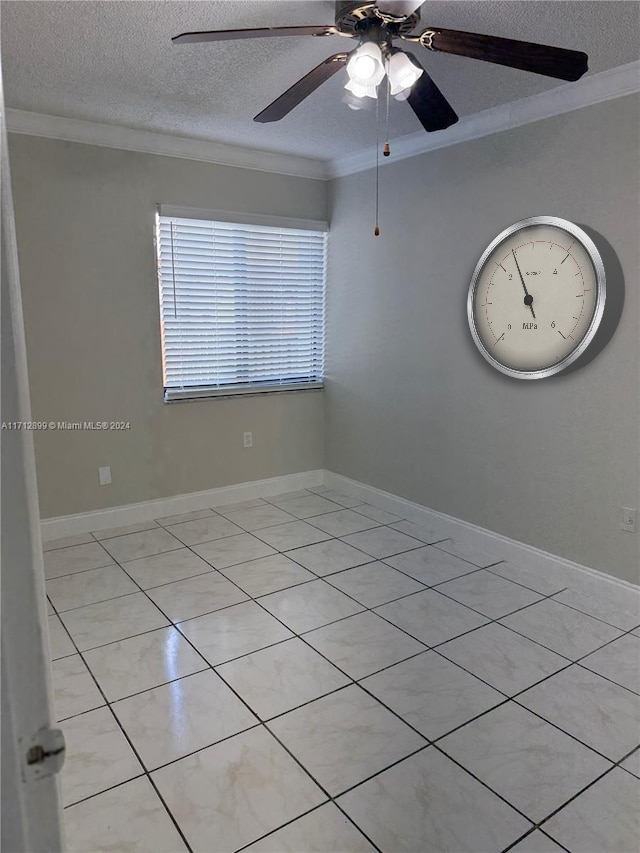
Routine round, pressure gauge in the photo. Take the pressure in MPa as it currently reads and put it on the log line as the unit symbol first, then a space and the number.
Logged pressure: MPa 2.5
